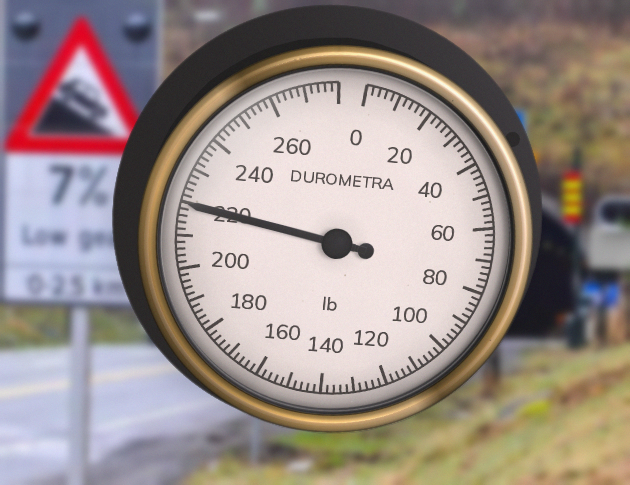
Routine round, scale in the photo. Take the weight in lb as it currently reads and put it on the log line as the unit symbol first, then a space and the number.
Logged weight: lb 220
